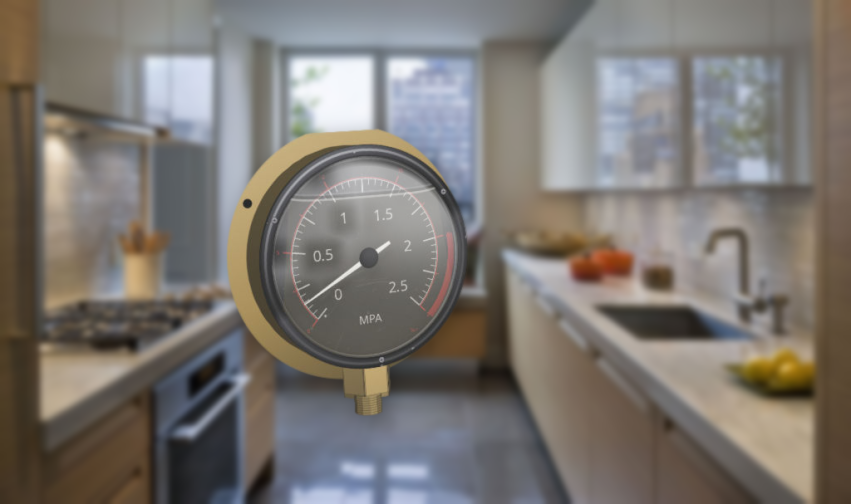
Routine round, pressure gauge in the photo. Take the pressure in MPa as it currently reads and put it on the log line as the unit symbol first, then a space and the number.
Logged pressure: MPa 0.15
